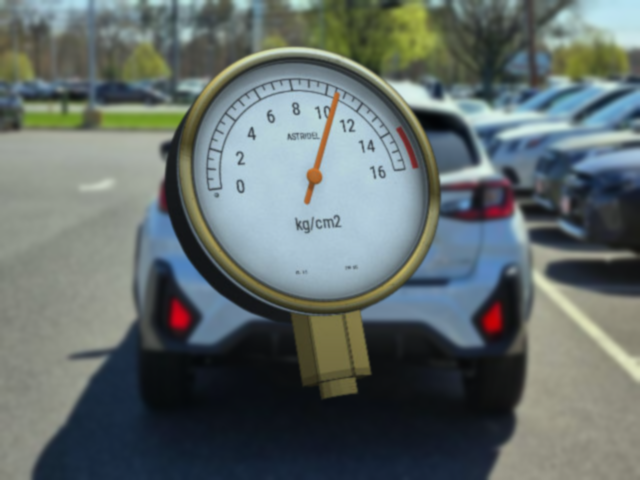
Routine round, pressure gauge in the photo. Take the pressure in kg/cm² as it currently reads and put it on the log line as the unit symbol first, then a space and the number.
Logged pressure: kg/cm² 10.5
